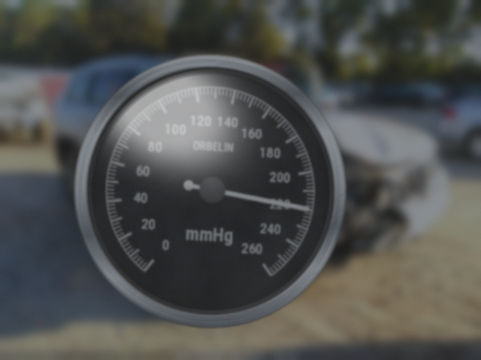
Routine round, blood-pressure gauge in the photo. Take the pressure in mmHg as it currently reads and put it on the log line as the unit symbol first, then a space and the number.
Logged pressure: mmHg 220
